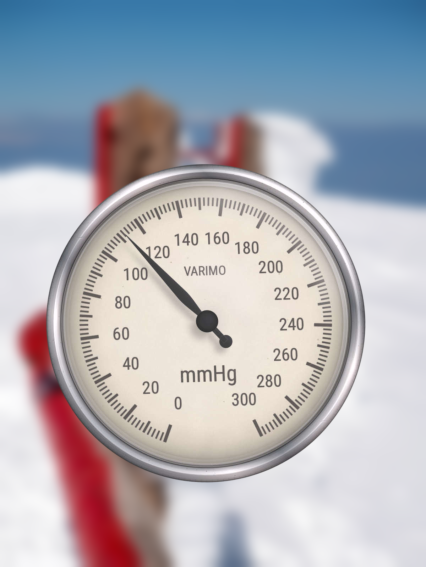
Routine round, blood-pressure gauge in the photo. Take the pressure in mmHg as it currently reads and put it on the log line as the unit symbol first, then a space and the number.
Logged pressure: mmHg 112
